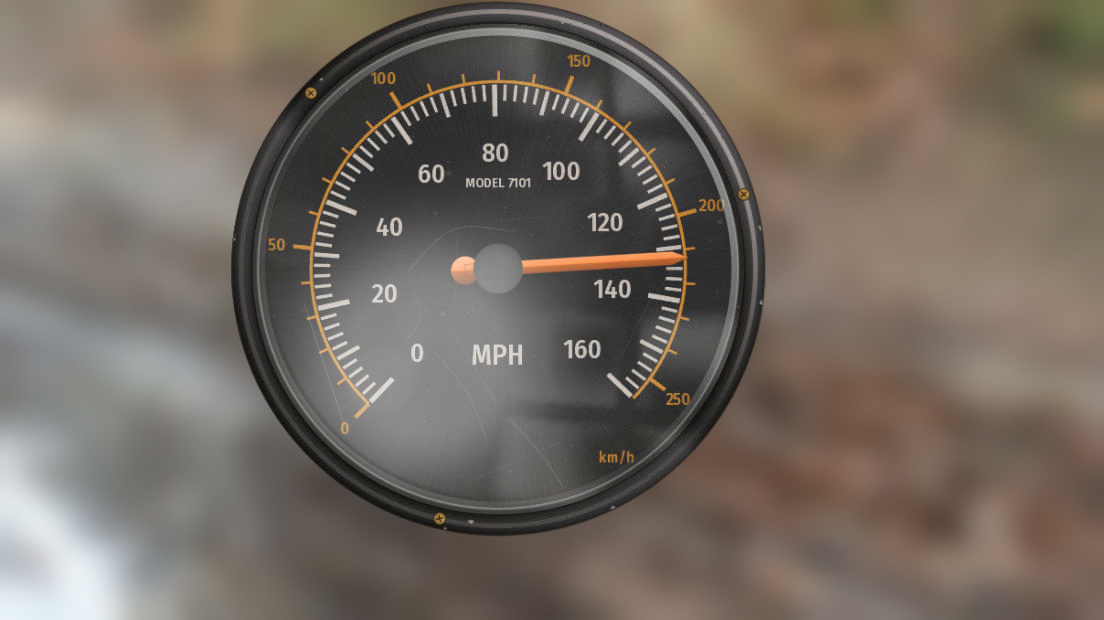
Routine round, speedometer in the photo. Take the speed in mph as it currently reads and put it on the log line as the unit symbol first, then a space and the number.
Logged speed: mph 132
